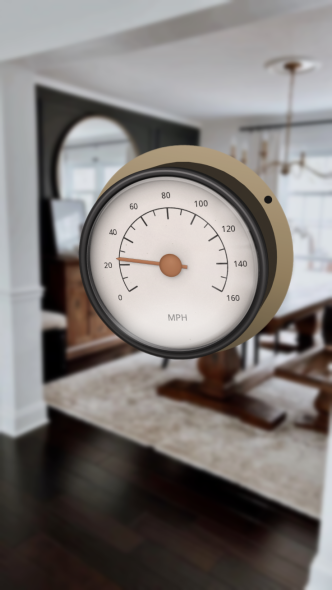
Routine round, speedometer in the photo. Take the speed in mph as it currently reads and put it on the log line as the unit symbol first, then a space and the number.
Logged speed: mph 25
